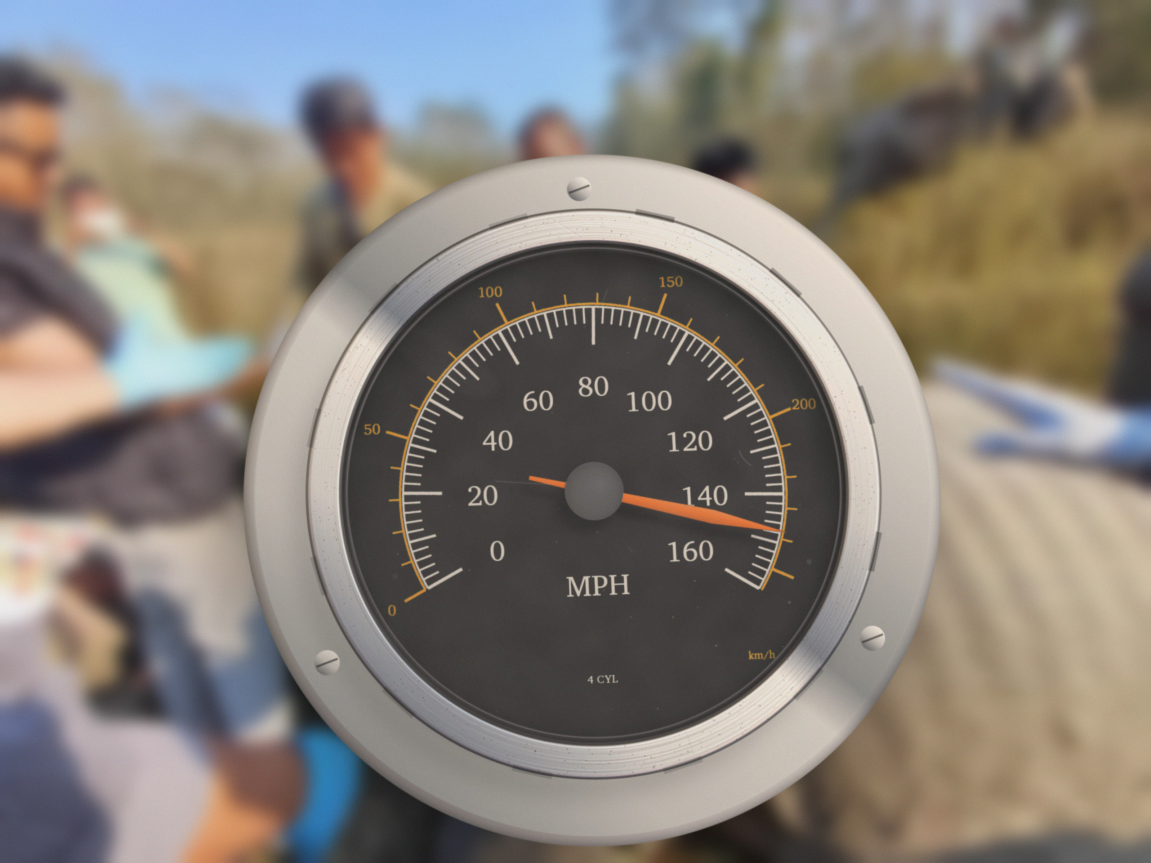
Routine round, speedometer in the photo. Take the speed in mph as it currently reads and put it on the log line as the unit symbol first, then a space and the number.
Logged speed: mph 148
